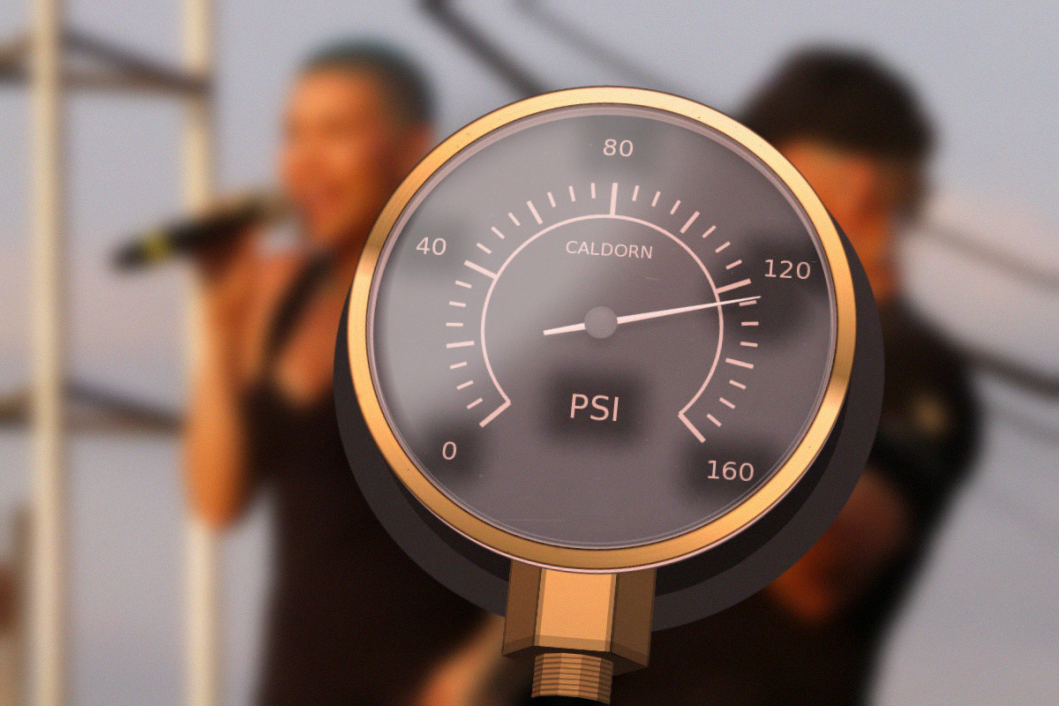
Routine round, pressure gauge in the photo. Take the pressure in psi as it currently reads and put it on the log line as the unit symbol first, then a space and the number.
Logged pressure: psi 125
